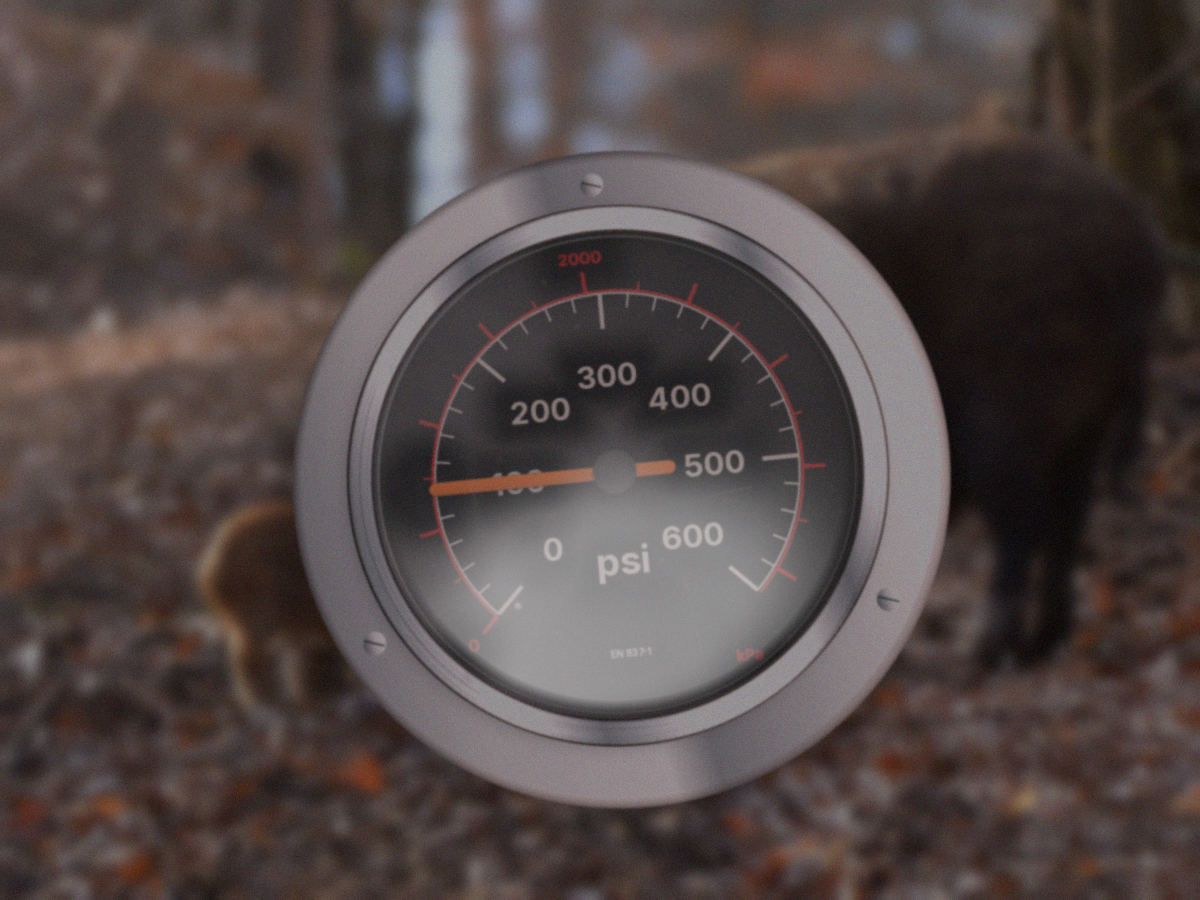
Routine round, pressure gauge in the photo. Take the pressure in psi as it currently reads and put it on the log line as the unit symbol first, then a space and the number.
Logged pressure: psi 100
